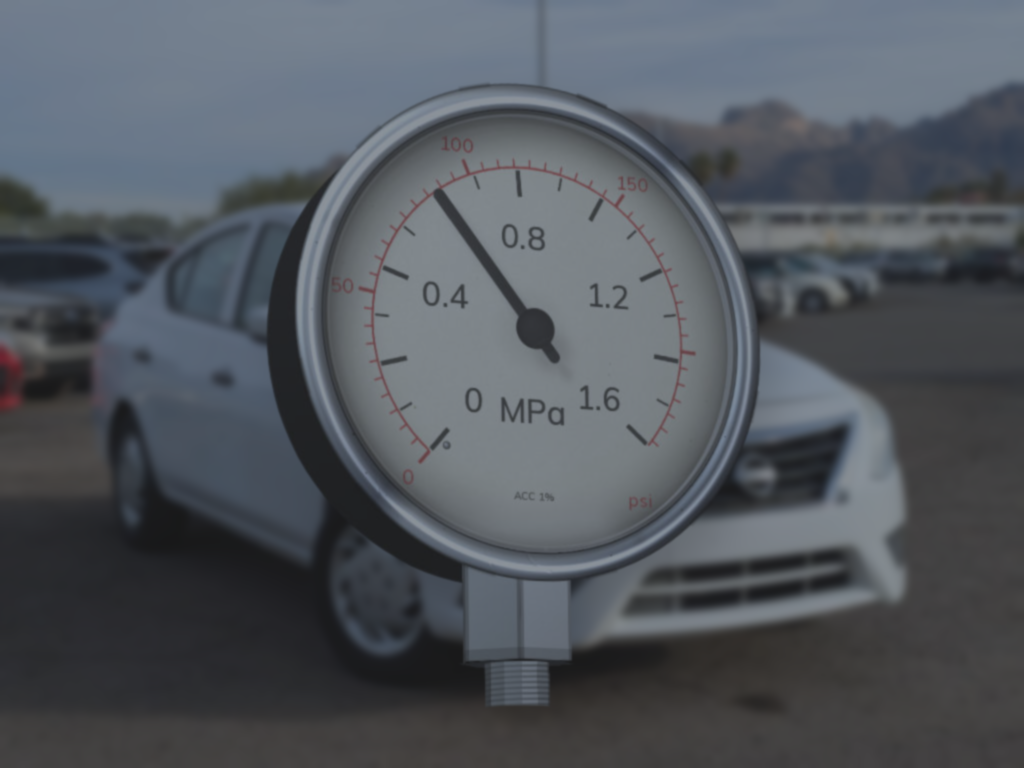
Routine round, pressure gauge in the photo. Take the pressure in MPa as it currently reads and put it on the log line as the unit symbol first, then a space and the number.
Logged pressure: MPa 0.6
